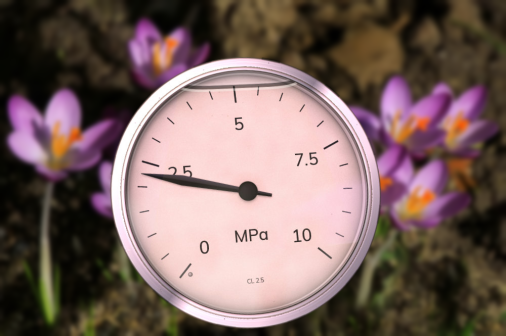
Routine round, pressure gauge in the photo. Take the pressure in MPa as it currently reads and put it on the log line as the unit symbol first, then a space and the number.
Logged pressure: MPa 2.25
